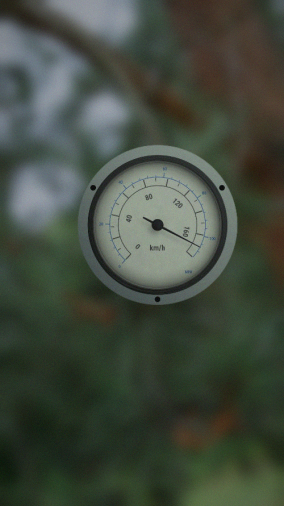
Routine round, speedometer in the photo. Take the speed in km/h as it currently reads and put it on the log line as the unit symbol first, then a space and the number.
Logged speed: km/h 170
